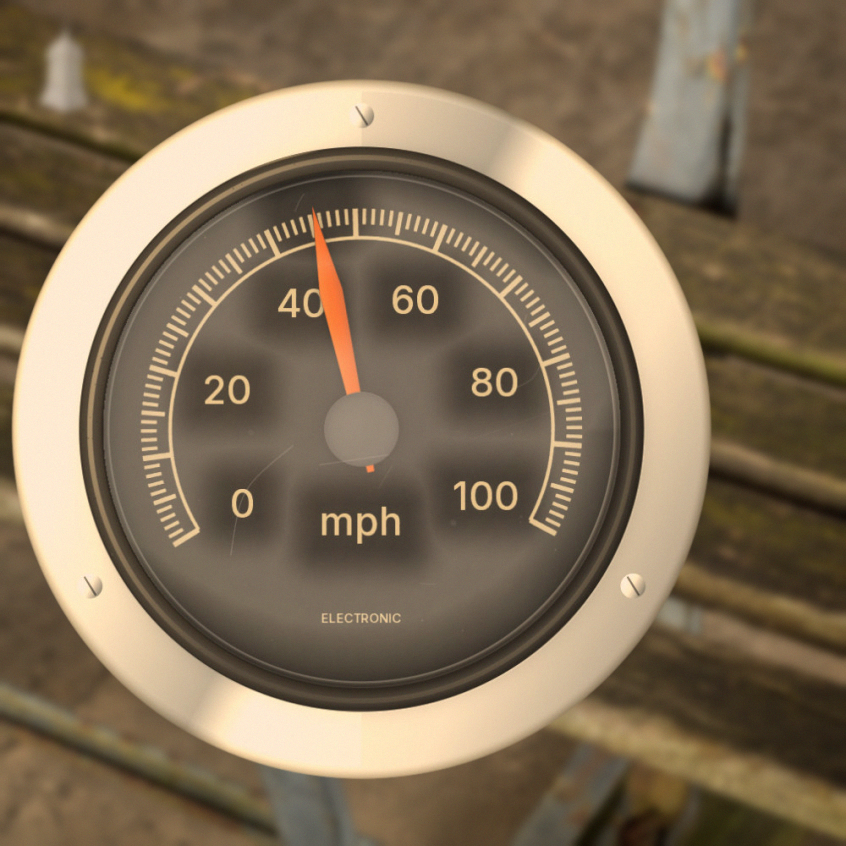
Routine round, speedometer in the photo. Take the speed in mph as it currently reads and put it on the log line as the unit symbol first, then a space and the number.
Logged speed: mph 45.5
